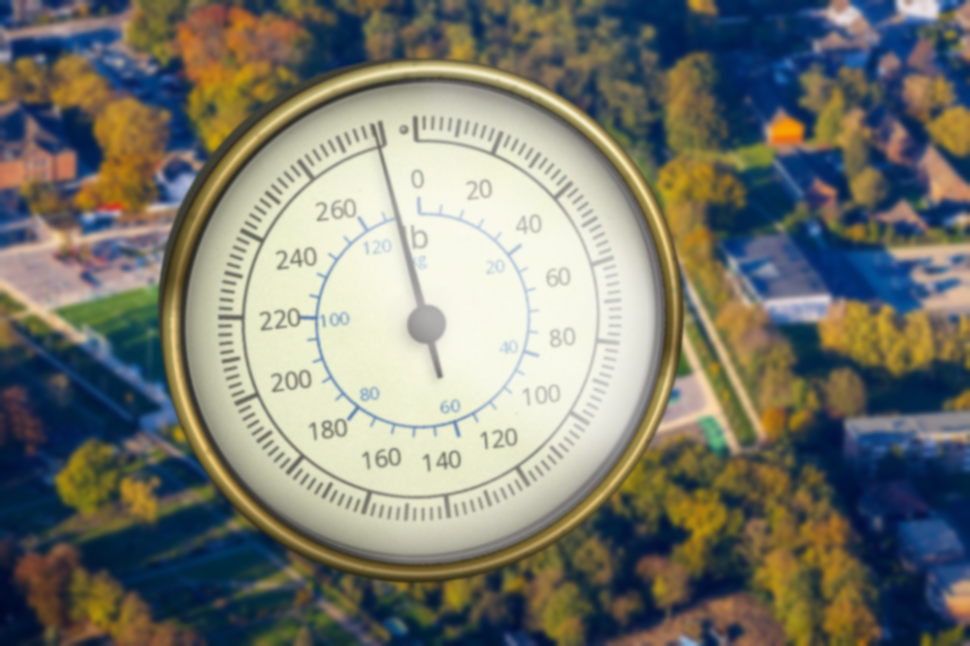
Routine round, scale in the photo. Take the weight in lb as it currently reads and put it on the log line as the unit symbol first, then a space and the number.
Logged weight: lb 278
